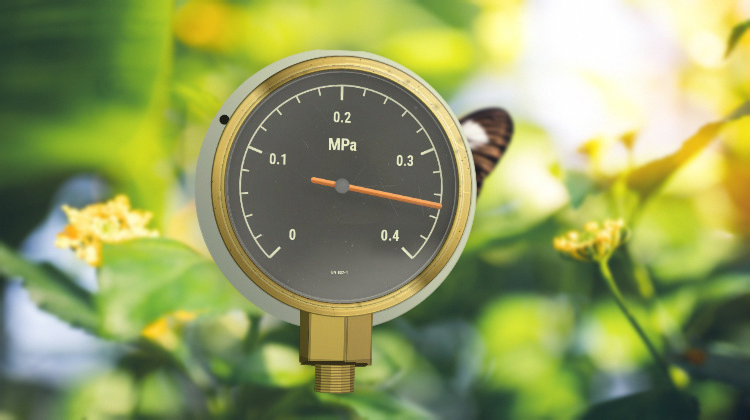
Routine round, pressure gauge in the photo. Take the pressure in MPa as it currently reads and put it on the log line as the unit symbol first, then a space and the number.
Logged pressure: MPa 0.35
